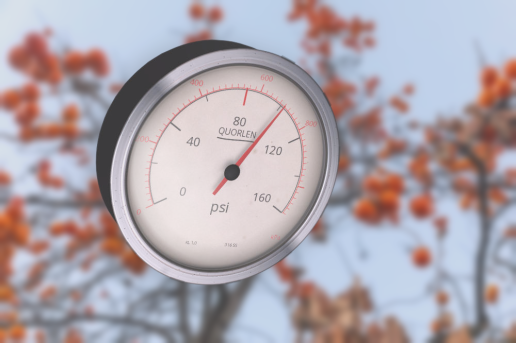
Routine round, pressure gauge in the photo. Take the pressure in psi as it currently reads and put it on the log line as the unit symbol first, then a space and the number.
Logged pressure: psi 100
